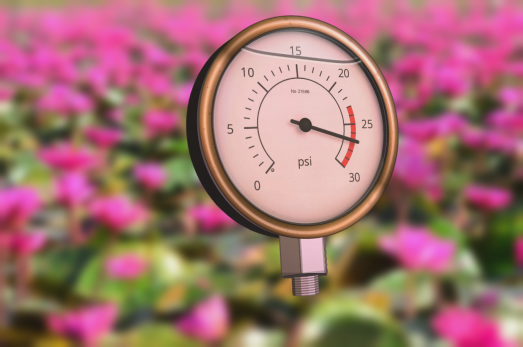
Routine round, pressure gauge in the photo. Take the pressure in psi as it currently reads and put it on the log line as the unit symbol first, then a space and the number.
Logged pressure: psi 27
